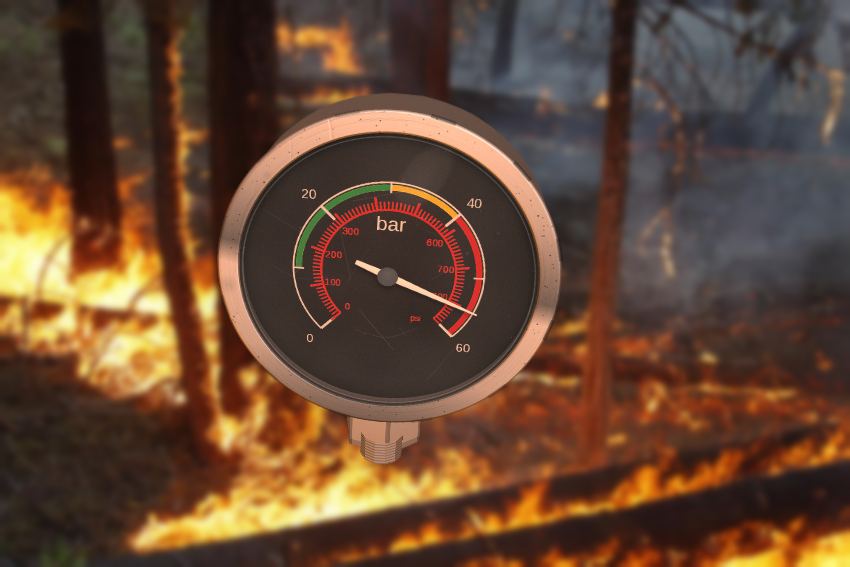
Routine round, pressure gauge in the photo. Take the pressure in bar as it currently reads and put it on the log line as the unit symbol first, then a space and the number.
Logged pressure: bar 55
